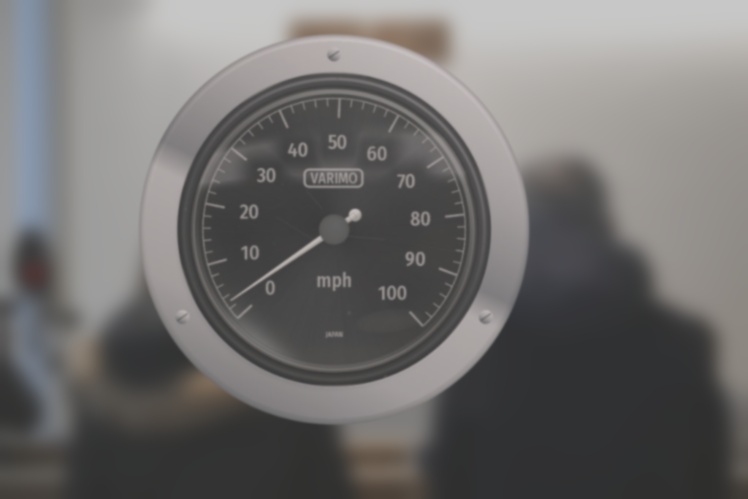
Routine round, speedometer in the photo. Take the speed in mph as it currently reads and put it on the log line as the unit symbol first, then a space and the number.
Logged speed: mph 3
